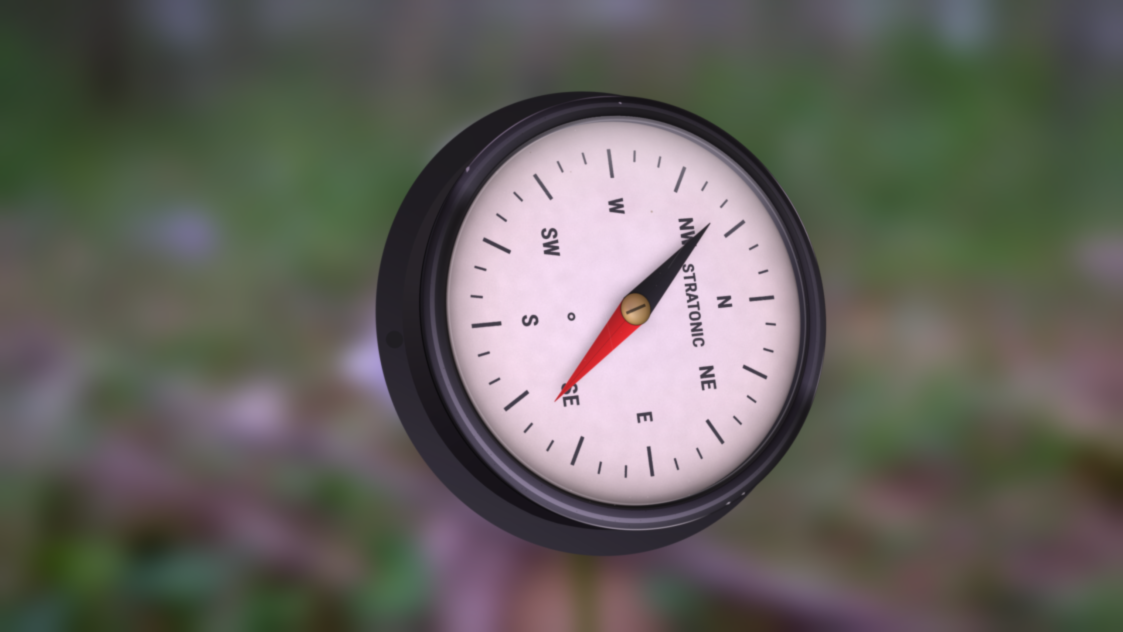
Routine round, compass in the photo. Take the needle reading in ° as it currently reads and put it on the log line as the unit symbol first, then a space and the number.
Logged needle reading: ° 140
